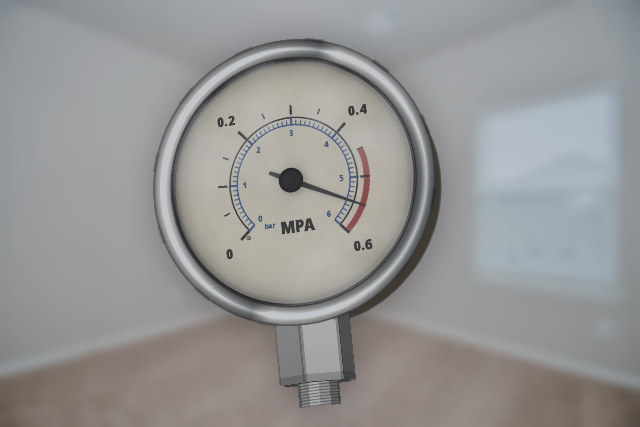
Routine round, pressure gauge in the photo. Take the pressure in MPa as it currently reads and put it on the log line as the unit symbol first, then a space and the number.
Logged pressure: MPa 0.55
